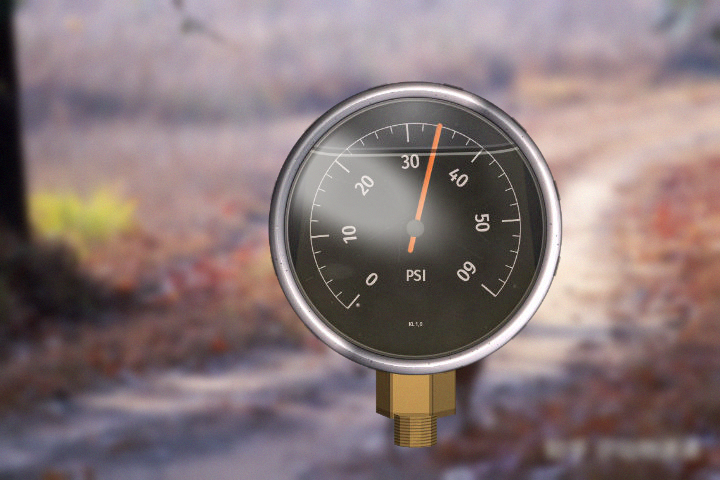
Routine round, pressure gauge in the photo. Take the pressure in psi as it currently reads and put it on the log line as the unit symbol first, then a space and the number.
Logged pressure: psi 34
